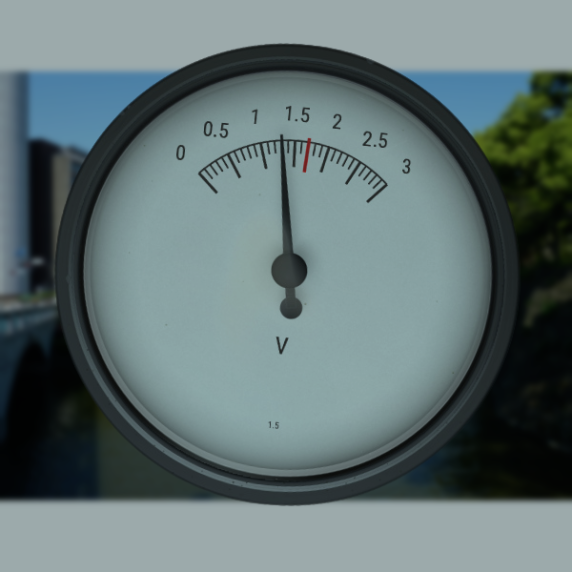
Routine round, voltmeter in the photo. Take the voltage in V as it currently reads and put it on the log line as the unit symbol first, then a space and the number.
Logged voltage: V 1.3
